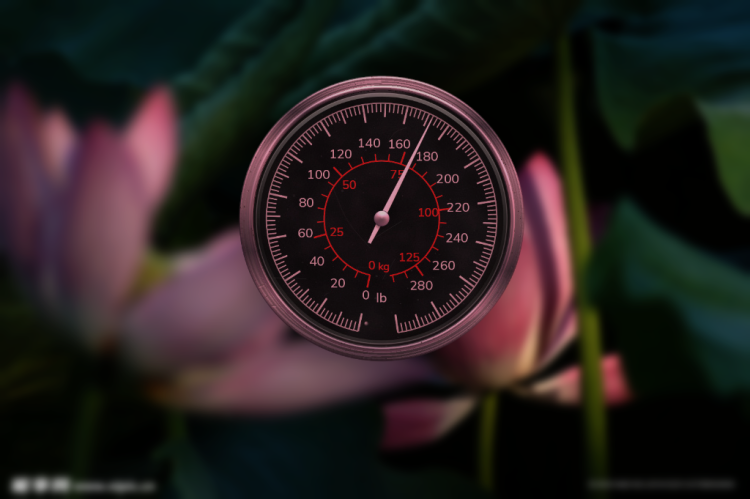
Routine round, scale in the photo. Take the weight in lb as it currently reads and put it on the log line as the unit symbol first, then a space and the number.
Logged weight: lb 172
